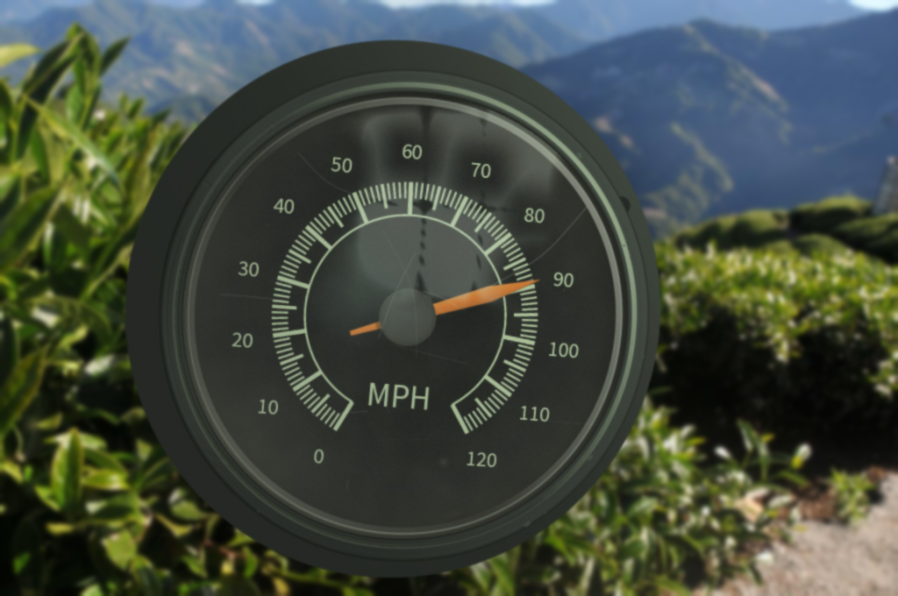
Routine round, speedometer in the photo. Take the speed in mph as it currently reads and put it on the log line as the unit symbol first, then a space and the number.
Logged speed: mph 89
